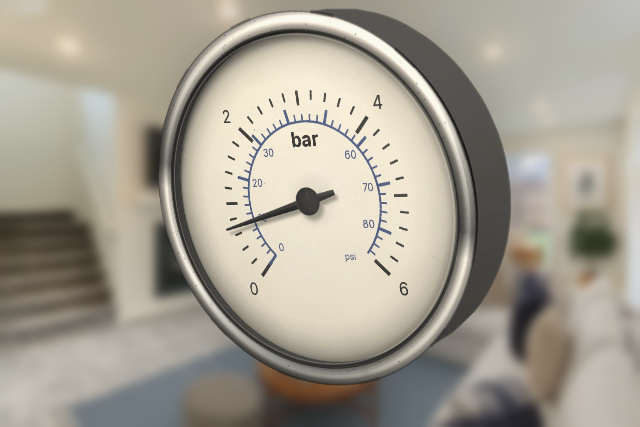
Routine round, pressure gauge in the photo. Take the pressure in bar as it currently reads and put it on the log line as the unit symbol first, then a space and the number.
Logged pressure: bar 0.7
